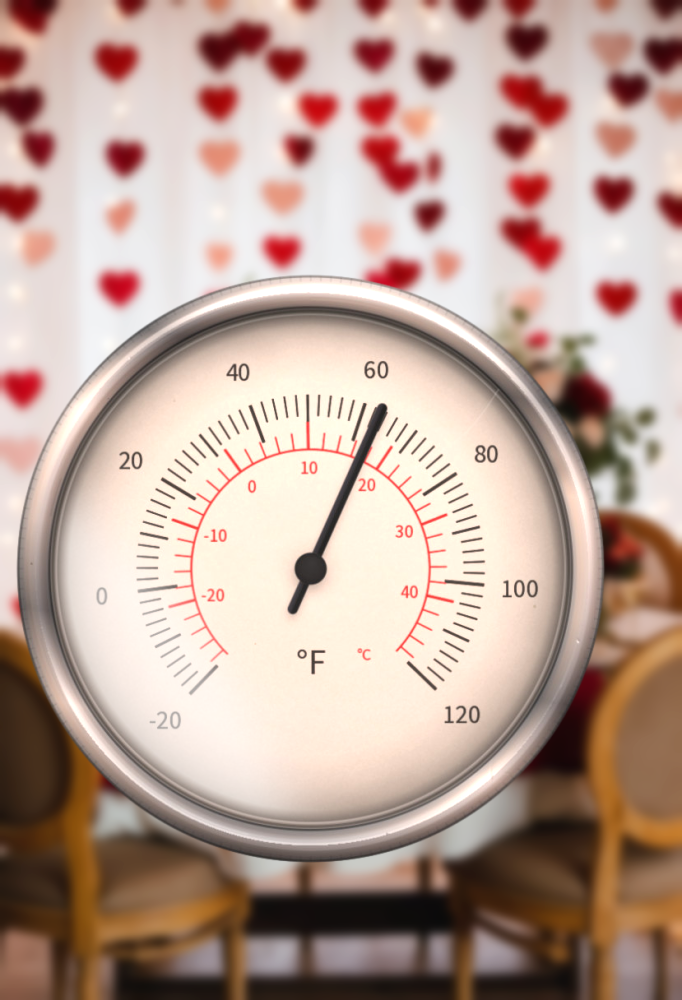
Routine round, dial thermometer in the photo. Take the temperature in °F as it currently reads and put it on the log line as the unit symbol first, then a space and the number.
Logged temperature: °F 63
